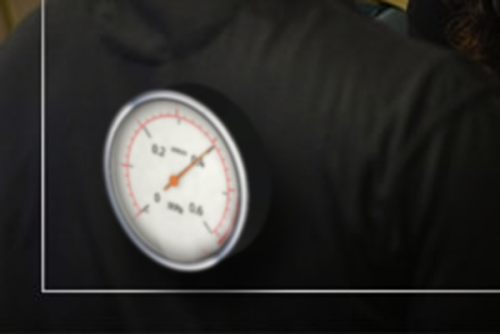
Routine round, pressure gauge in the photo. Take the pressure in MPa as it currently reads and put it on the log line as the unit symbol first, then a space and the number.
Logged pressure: MPa 0.4
